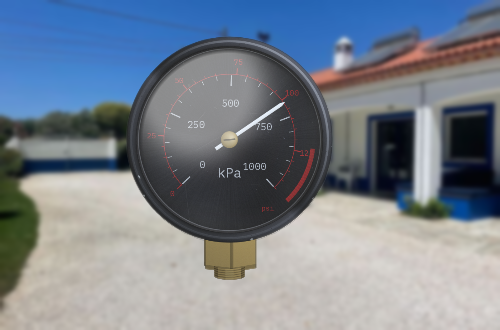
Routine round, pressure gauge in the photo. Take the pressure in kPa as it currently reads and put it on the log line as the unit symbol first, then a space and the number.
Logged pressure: kPa 700
